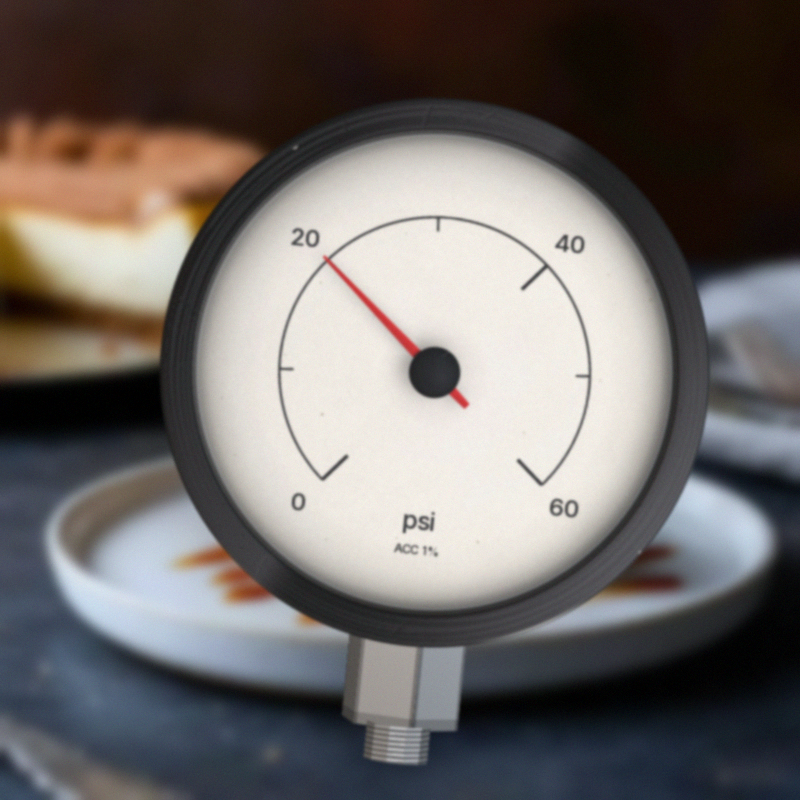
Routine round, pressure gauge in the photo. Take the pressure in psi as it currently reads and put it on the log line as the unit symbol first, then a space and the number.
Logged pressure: psi 20
